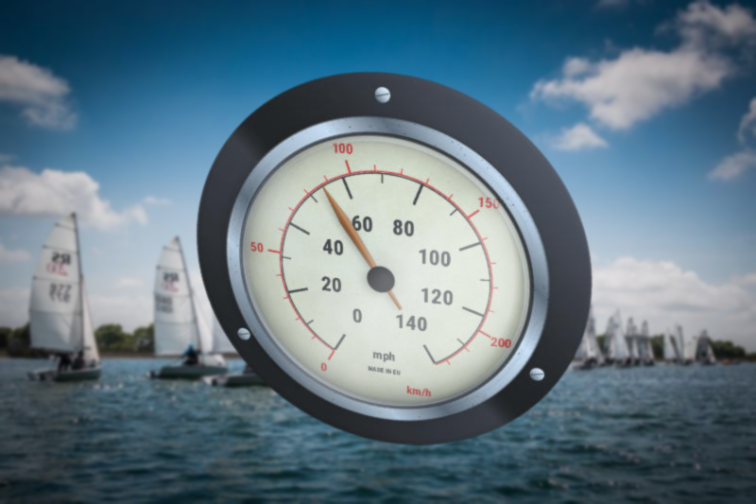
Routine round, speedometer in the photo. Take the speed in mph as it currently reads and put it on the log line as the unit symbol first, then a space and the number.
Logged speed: mph 55
